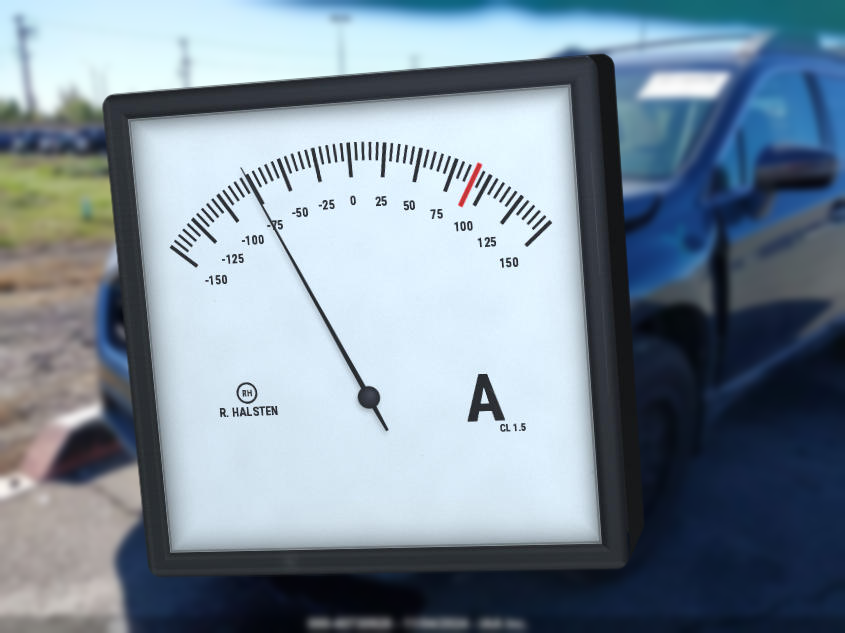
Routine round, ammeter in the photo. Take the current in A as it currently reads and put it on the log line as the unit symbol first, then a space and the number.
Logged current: A -75
